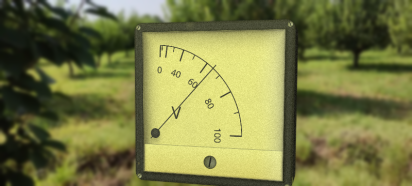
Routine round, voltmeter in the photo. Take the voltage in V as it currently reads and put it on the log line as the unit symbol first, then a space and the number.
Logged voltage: V 65
